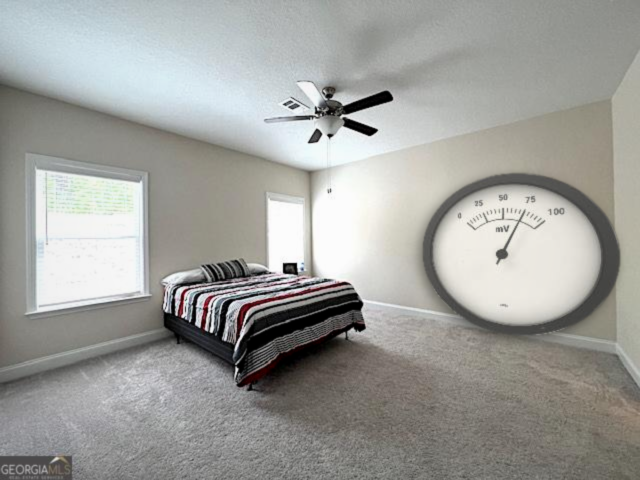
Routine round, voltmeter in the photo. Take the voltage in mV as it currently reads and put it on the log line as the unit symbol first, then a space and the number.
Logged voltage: mV 75
